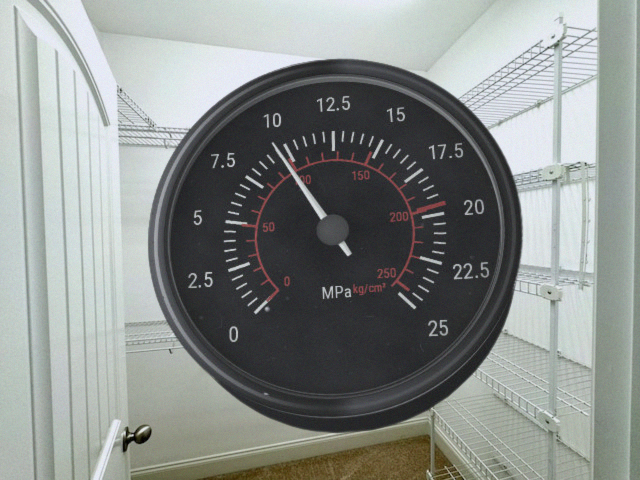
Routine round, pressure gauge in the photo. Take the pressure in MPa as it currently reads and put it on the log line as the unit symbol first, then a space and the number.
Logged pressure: MPa 9.5
